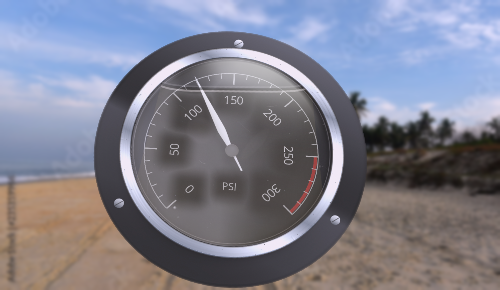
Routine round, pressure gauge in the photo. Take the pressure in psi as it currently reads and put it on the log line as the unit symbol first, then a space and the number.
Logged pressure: psi 120
